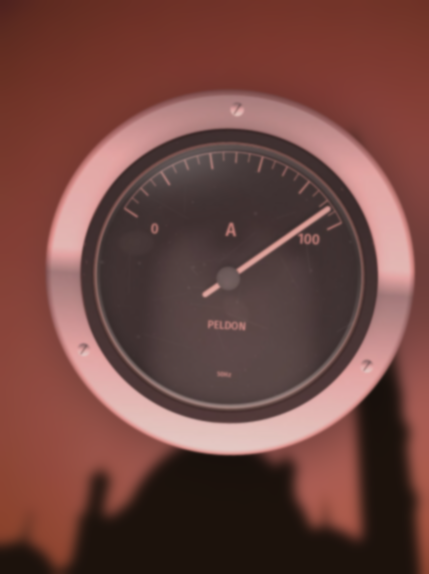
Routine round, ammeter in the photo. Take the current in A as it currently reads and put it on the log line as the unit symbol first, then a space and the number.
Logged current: A 92.5
